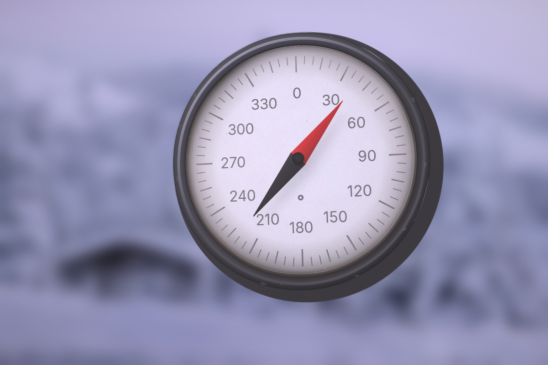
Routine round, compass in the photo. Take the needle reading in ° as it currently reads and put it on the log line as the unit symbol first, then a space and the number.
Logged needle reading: ° 40
